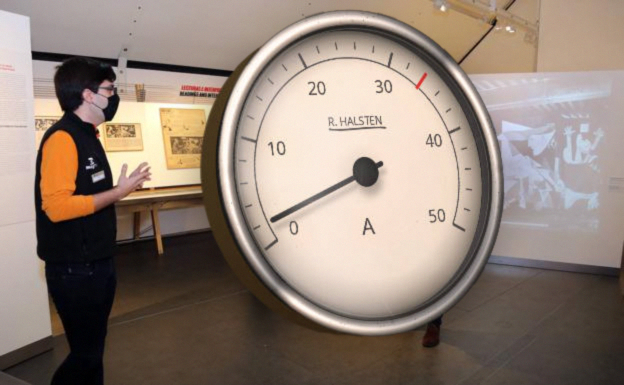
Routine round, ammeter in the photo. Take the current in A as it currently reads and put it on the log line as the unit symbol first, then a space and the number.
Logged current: A 2
